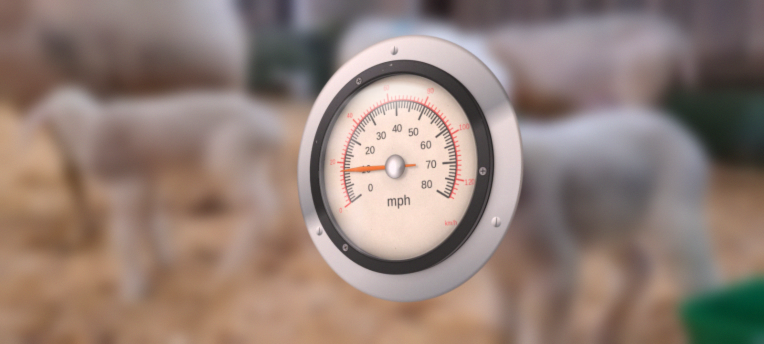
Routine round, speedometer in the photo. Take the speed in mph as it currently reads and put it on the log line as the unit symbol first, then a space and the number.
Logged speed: mph 10
